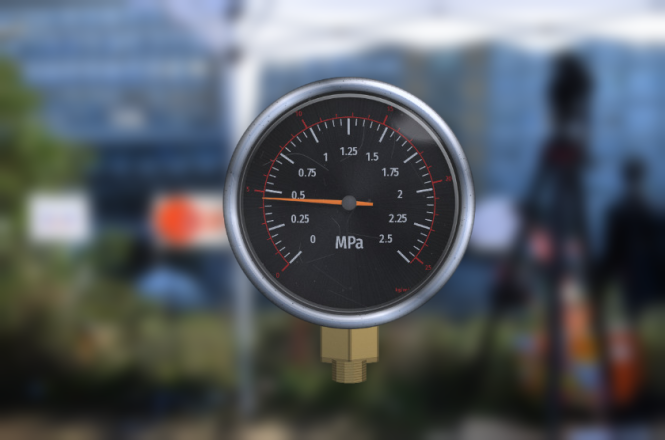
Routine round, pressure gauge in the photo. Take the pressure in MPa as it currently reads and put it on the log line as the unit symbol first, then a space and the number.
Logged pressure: MPa 0.45
